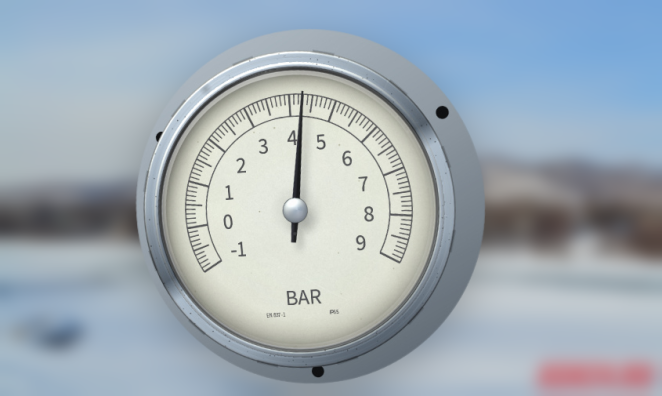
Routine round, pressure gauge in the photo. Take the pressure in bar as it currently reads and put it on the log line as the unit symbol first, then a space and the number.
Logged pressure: bar 4.3
